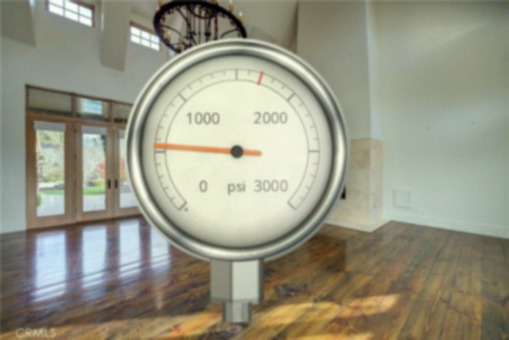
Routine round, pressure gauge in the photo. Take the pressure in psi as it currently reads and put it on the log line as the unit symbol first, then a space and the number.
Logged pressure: psi 550
